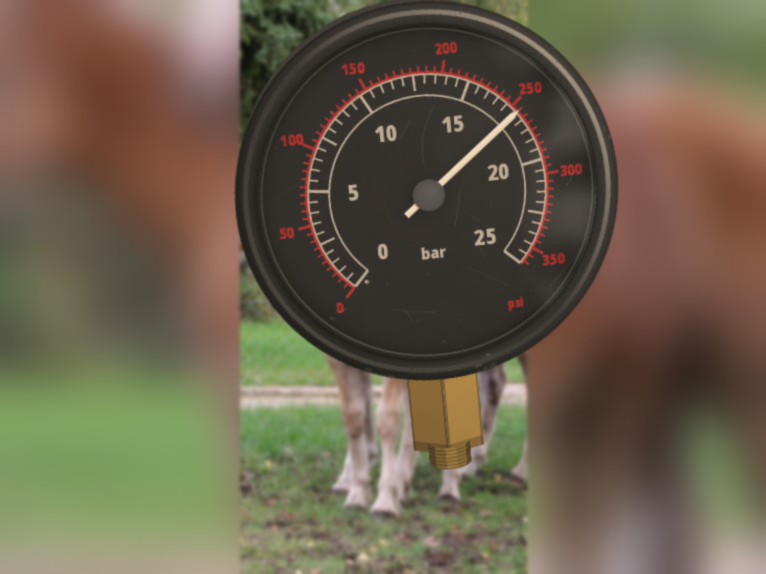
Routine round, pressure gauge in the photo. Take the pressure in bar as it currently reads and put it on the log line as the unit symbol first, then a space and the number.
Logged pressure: bar 17.5
